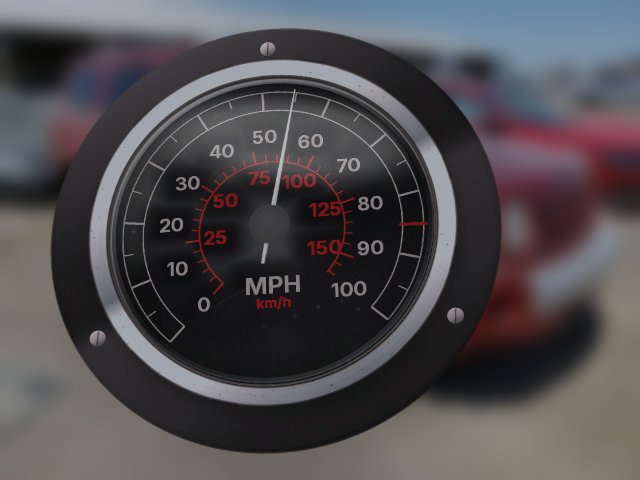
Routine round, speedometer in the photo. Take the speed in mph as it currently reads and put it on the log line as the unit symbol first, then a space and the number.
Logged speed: mph 55
